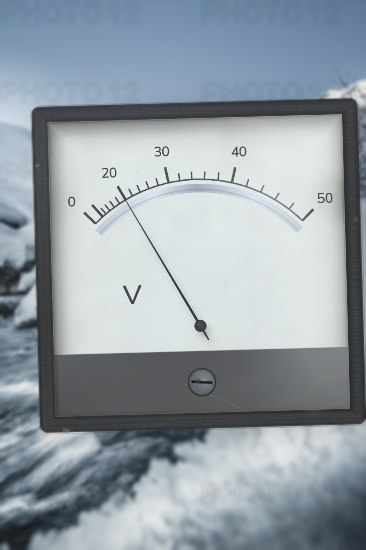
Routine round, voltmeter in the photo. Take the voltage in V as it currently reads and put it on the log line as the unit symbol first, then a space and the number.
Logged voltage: V 20
